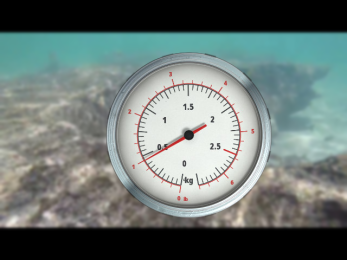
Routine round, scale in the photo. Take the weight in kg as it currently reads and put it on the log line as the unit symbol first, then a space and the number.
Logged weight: kg 0.45
